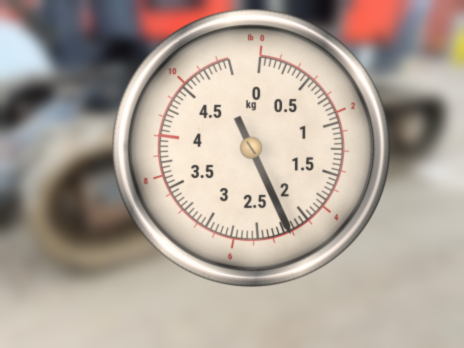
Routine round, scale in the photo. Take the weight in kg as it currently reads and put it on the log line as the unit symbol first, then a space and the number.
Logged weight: kg 2.2
